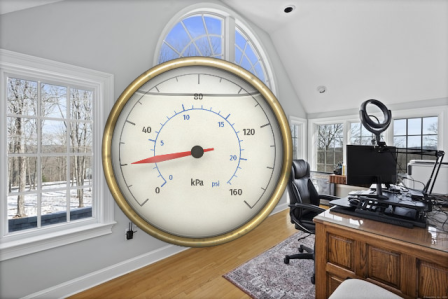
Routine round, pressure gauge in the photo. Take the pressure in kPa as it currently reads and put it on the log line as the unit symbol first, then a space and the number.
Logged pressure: kPa 20
